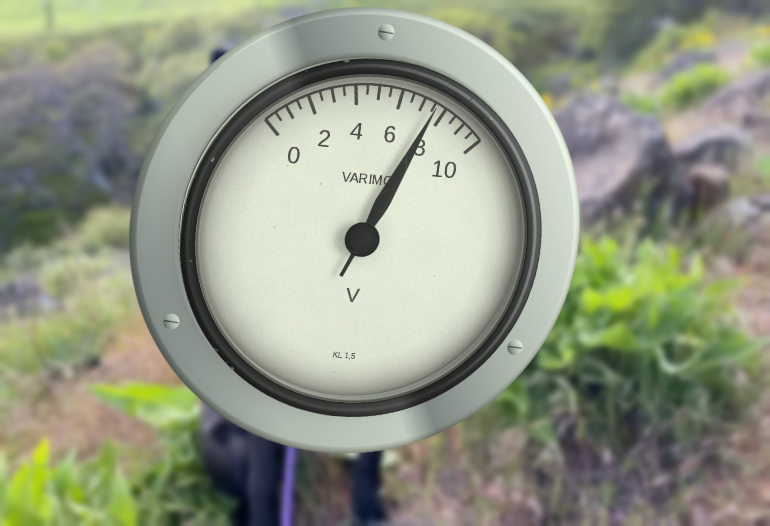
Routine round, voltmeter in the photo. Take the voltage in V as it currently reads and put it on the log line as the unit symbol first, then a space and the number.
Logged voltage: V 7.5
